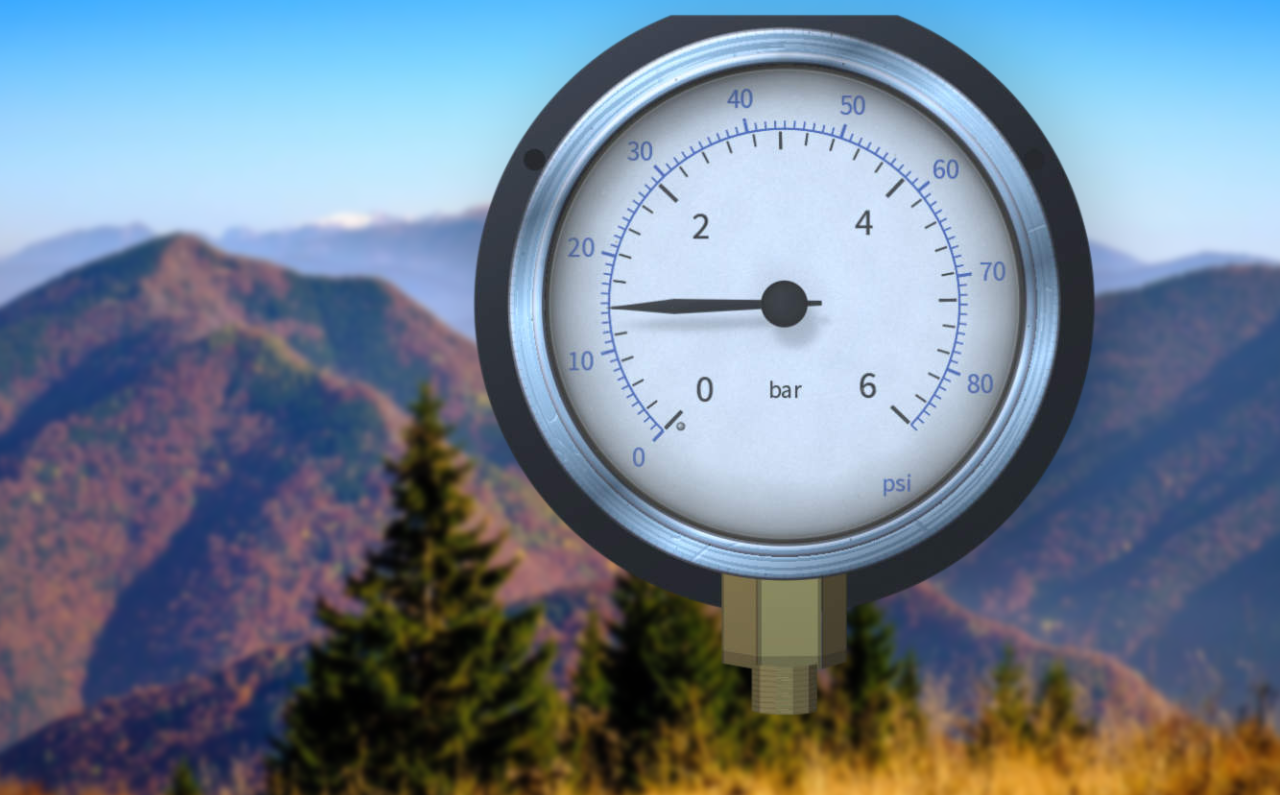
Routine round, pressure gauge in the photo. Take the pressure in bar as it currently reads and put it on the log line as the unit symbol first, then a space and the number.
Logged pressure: bar 1
